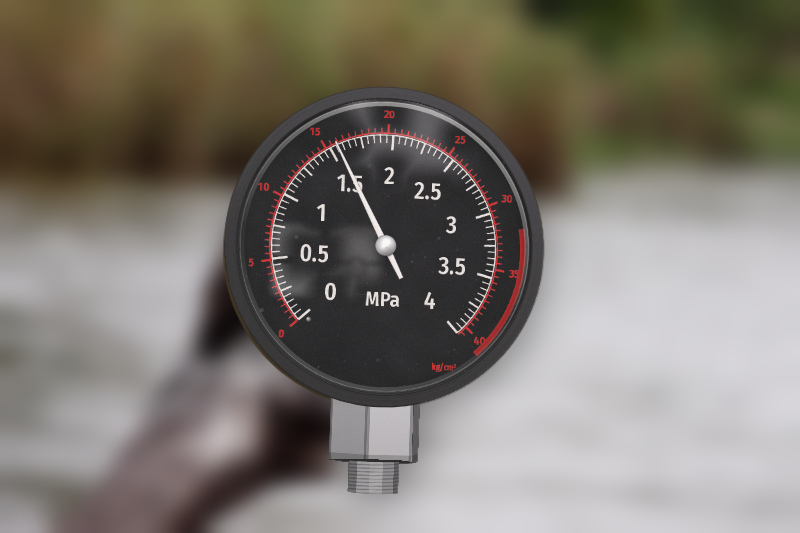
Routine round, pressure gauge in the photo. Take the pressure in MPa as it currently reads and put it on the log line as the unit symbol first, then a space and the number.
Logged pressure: MPa 1.55
